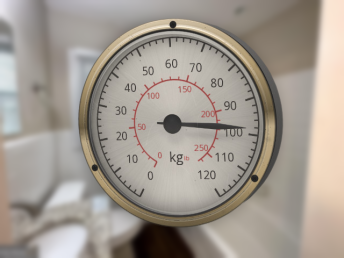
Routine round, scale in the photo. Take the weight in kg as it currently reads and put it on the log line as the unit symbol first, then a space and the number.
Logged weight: kg 98
